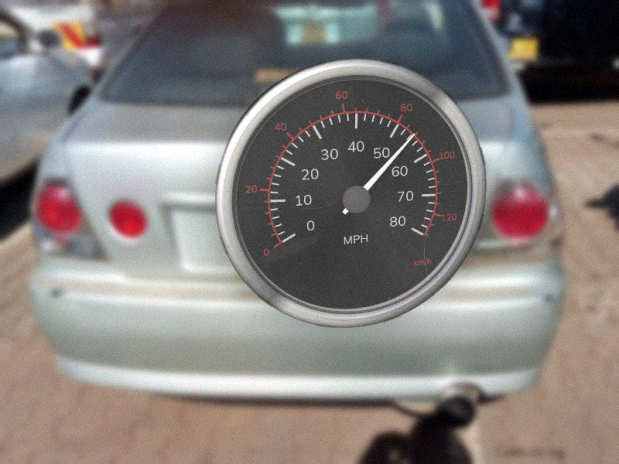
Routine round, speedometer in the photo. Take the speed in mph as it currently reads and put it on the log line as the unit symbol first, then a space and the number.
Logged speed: mph 54
